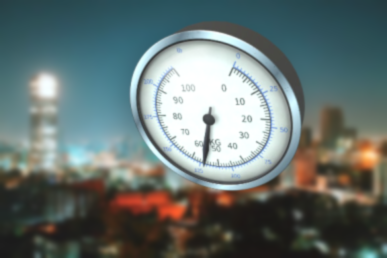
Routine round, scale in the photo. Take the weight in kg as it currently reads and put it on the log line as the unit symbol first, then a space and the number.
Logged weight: kg 55
